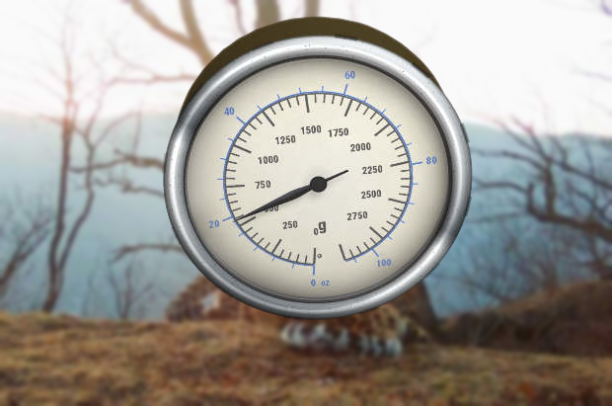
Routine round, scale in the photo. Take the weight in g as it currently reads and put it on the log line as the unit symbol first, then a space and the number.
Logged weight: g 550
